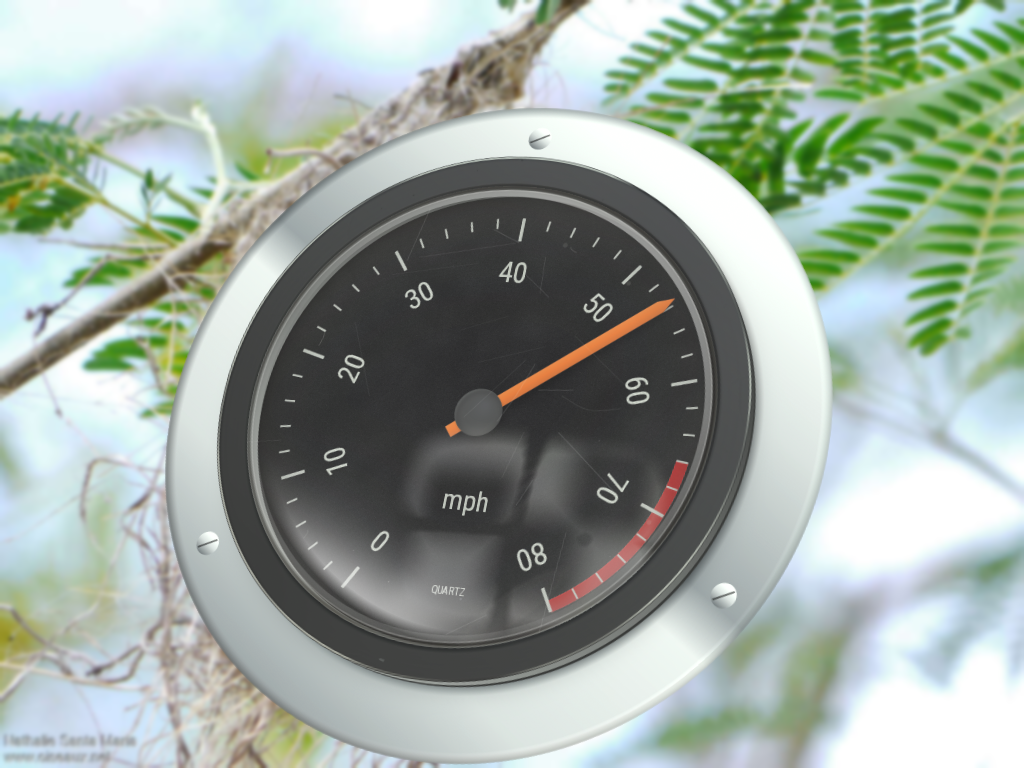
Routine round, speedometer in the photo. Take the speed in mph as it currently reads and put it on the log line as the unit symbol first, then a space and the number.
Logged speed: mph 54
